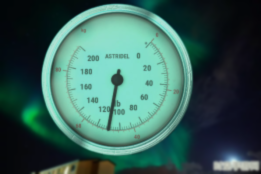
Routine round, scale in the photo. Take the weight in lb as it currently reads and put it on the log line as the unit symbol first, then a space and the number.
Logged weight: lb 110
